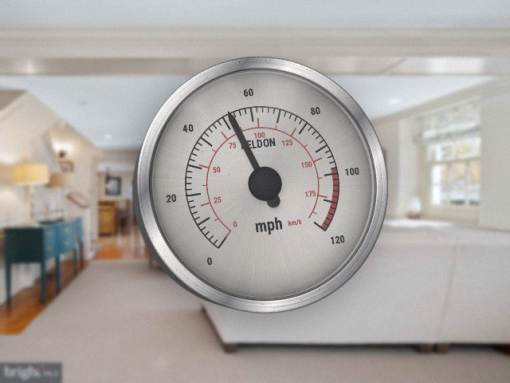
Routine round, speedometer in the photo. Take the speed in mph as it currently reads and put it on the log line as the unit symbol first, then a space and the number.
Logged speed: mph 52
